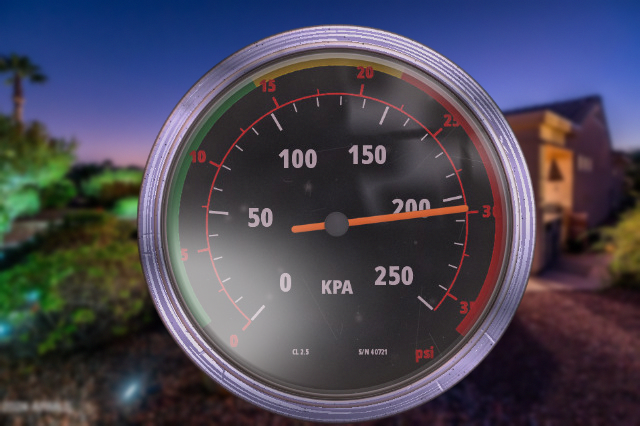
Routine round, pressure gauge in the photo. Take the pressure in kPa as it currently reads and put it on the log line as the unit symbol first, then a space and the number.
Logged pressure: kPa 205
